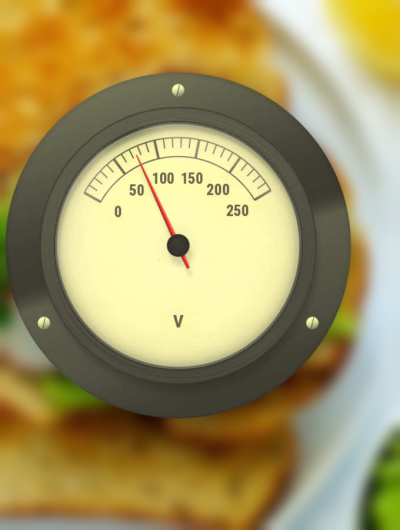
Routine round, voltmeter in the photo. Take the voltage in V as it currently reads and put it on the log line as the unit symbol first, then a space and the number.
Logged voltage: V 75
